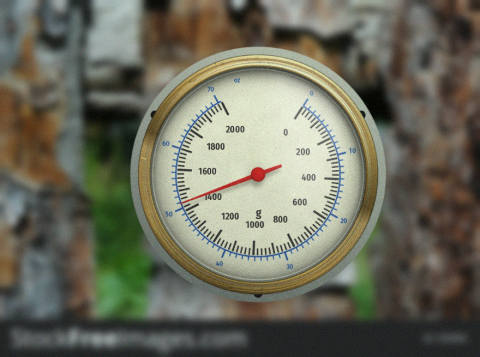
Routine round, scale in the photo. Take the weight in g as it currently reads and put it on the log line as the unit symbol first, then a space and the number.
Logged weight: g 1440
